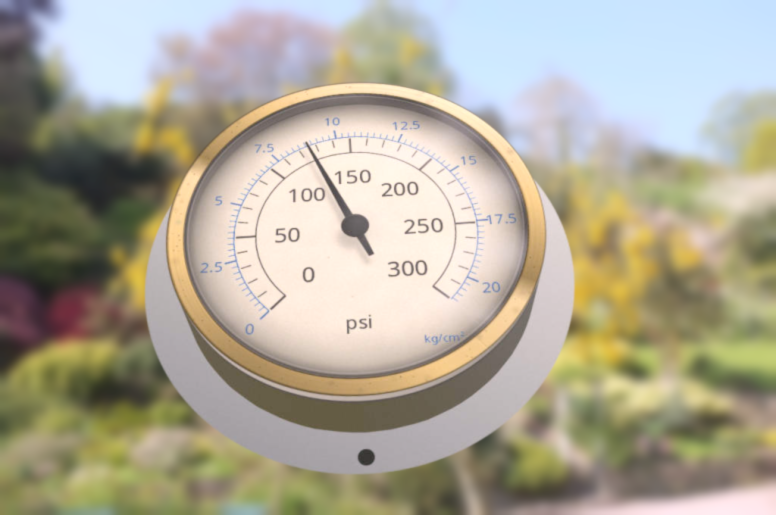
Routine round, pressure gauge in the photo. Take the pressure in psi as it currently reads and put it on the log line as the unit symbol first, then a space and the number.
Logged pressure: psi 125
